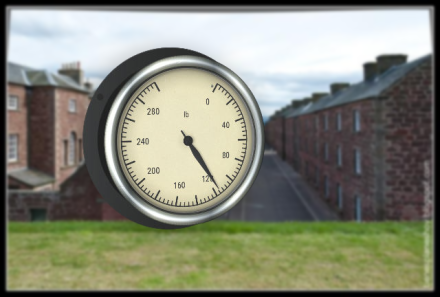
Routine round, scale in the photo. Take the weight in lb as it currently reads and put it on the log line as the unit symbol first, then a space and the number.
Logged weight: lb 116
